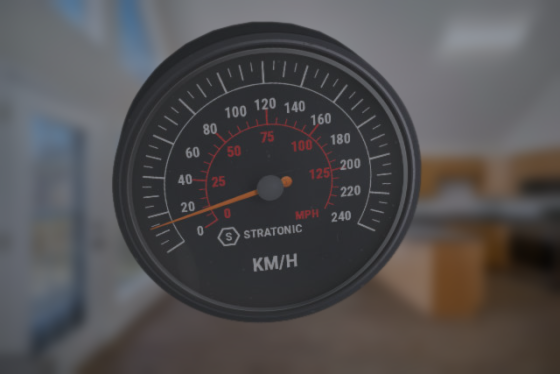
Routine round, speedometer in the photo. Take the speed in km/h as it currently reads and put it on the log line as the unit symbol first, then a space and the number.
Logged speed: km/h 15
